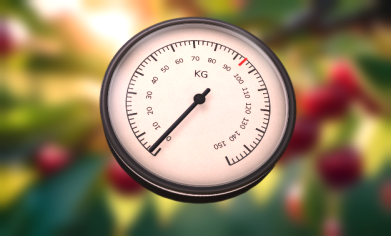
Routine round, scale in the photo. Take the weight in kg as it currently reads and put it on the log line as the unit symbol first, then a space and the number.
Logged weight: kg 2
